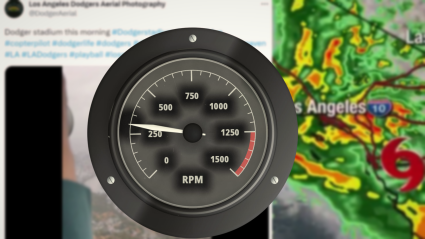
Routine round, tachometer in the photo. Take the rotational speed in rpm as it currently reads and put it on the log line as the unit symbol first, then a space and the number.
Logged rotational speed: rpm 300
